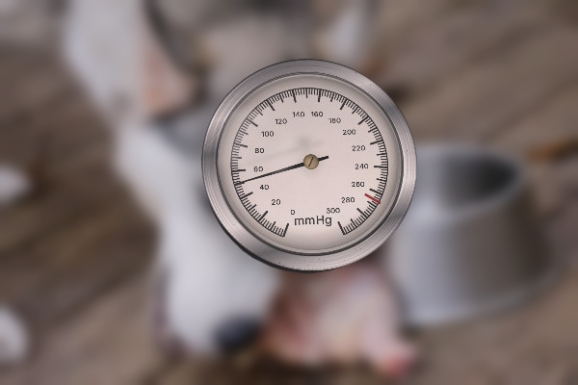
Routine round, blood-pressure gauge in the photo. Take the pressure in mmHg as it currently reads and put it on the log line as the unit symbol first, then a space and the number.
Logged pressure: mmHg 50
